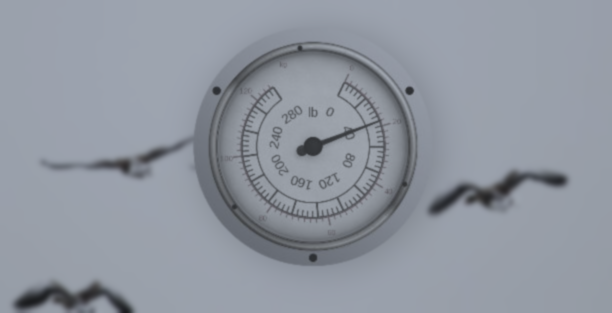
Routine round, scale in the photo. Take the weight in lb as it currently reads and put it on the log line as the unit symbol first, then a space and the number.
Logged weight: lb 40
